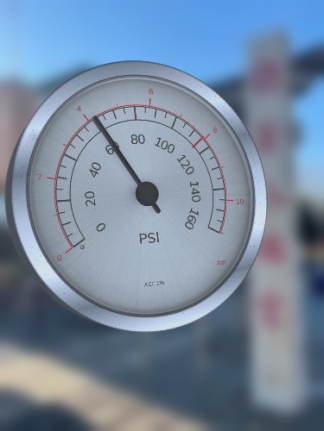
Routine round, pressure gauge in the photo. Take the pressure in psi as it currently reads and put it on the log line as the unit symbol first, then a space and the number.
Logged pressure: psi 60
